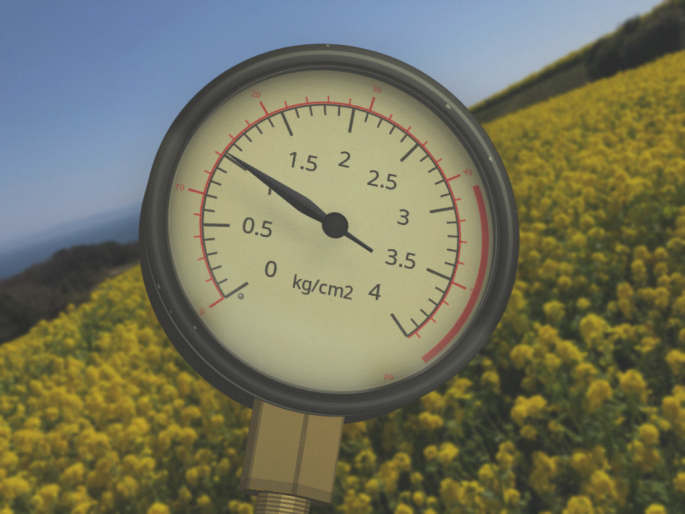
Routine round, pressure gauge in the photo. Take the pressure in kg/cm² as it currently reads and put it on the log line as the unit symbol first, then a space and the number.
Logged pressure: kg/cm² 1
